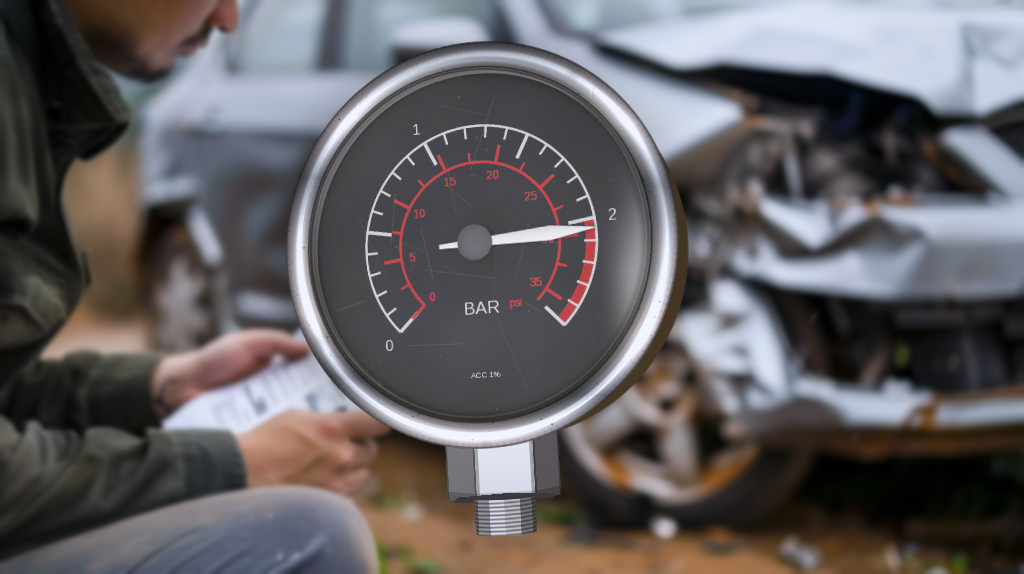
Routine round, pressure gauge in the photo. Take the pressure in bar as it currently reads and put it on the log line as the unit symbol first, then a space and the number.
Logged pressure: bar 2.05
